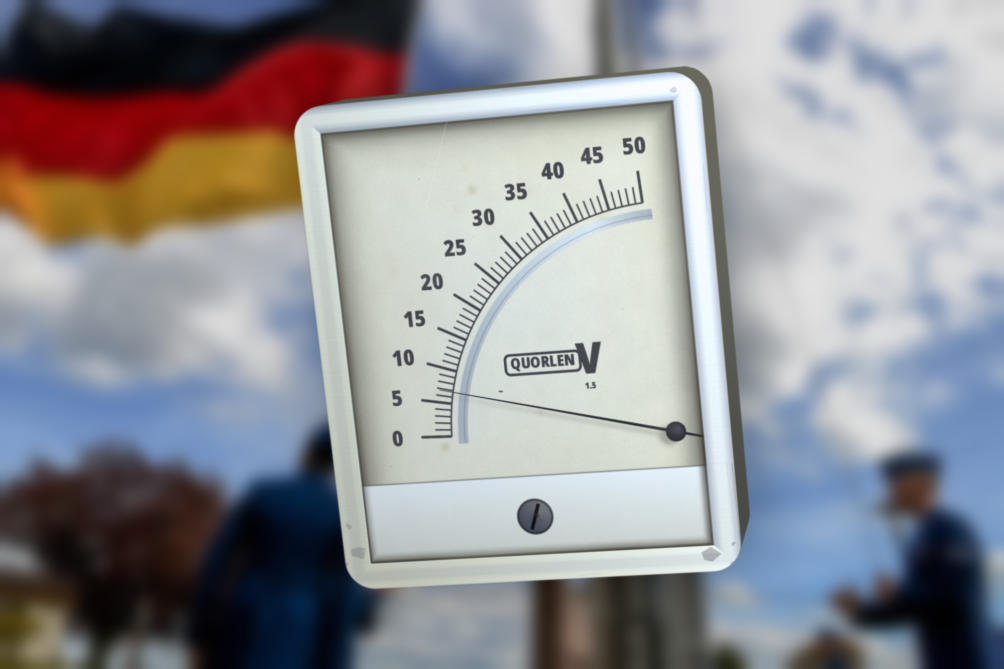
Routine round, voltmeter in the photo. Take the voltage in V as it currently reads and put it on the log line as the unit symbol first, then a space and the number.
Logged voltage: V 7
